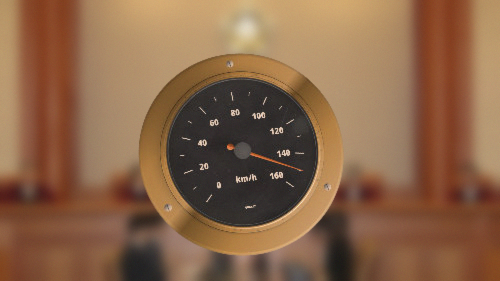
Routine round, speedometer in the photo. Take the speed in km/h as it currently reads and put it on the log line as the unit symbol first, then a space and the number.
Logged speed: km/h 150
